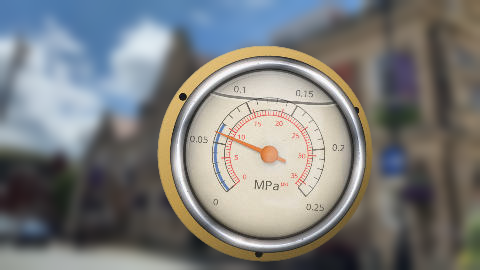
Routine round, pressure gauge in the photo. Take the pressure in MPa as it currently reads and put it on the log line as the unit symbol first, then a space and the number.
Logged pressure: MPa 0.06
